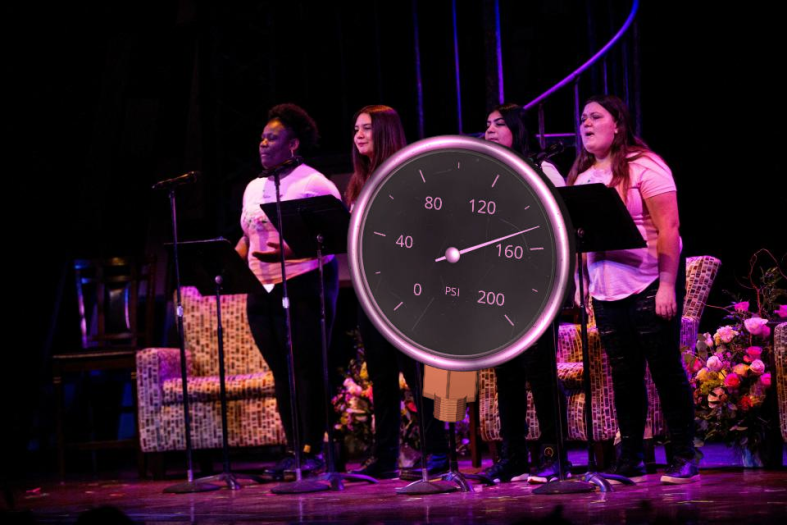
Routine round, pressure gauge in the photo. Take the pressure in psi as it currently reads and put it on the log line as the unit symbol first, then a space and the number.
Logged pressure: psi 150
